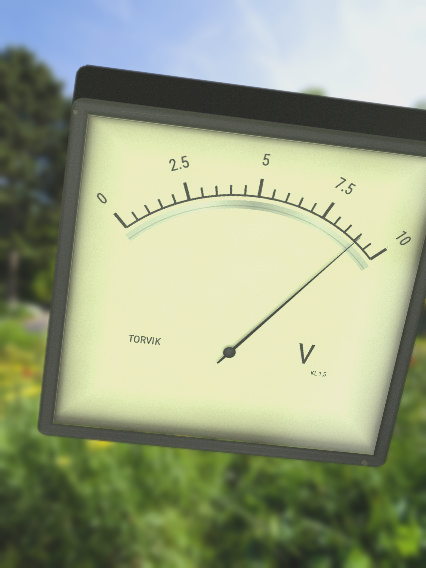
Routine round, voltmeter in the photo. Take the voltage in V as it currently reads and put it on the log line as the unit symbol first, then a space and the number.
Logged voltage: V 9
